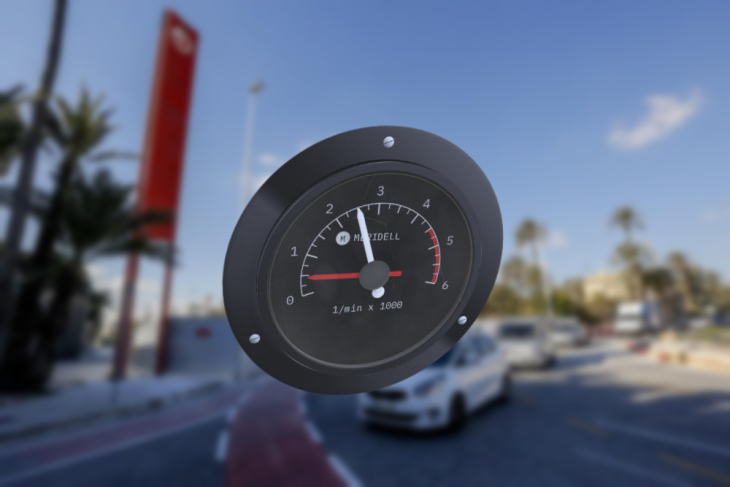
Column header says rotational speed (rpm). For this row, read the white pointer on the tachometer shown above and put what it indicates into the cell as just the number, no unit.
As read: 2500
